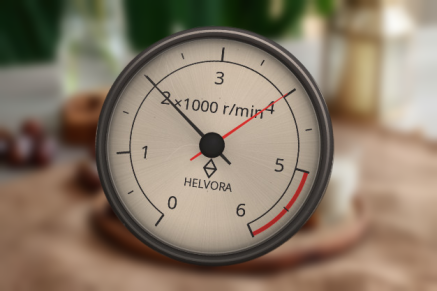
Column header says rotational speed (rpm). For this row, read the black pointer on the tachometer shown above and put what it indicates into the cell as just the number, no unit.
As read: 2000
